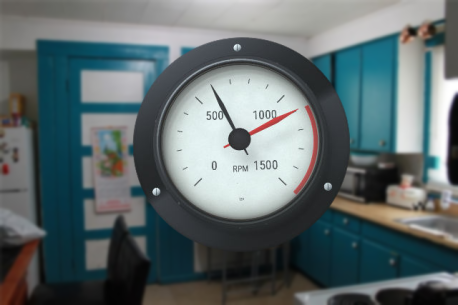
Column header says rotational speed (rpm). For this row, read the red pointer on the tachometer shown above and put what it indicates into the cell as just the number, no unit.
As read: 1100
